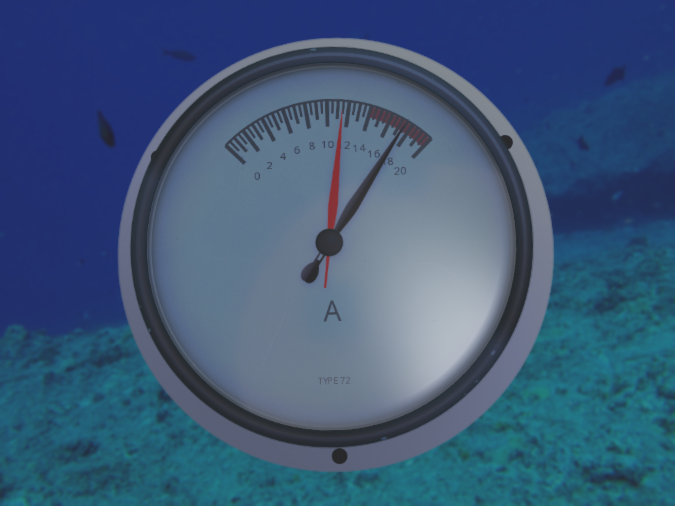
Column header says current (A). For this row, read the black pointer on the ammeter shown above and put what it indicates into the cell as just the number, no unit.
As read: 17.5
